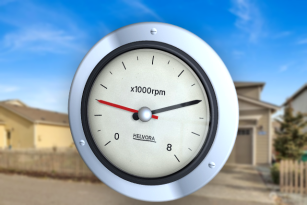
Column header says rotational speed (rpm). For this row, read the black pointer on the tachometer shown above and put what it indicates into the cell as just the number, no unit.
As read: 6000
